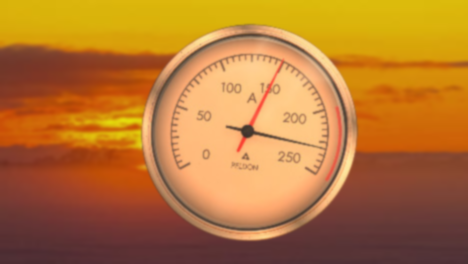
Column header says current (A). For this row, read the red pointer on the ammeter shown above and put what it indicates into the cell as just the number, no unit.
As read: 150
